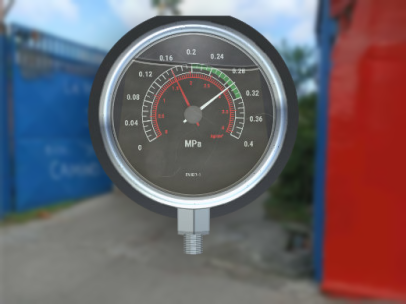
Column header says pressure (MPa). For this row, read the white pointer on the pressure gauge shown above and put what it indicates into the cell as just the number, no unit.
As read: 0.29
